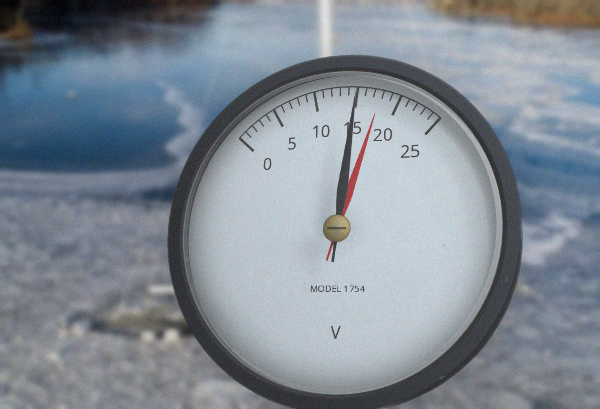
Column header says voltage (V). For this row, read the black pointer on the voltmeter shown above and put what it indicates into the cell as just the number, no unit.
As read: 15
